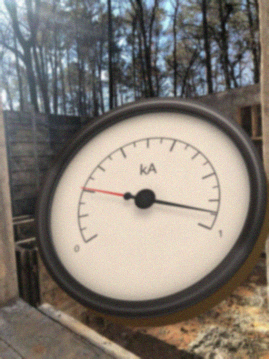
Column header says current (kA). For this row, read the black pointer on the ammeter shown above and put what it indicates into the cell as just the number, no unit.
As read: 0.95
